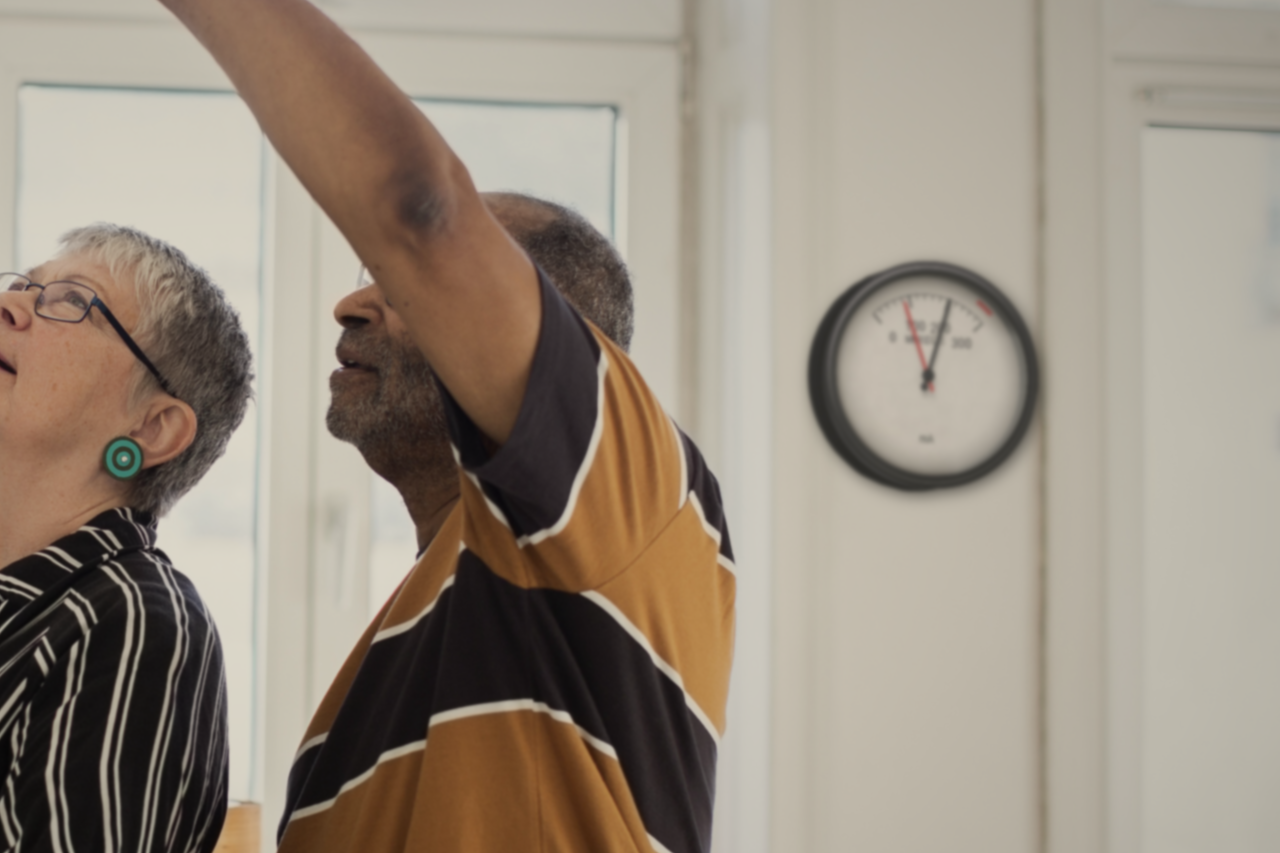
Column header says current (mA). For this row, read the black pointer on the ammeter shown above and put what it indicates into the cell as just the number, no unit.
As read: 200
